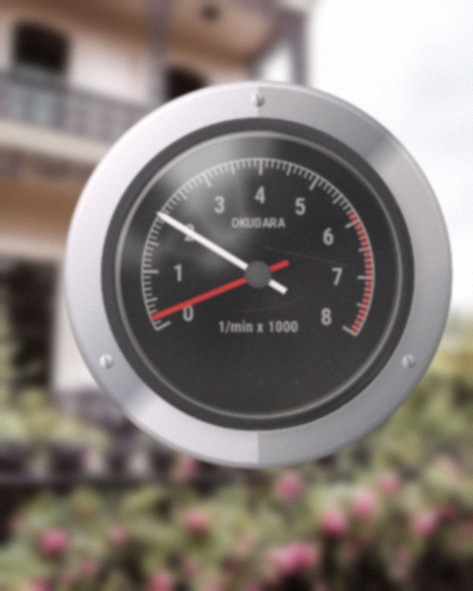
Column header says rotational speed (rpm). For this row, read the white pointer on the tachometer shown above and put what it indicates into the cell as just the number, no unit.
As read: 2000
